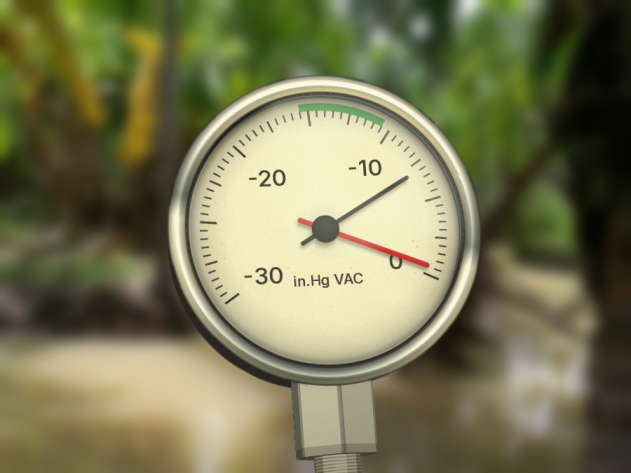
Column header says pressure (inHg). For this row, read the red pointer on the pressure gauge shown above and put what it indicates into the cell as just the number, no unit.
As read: -0.5
